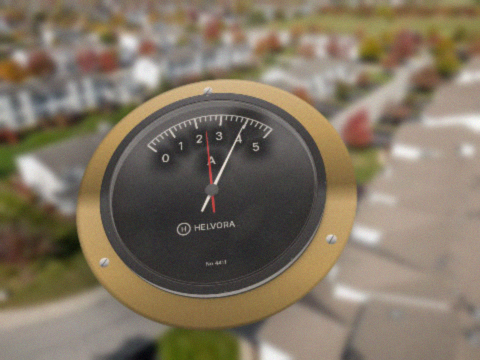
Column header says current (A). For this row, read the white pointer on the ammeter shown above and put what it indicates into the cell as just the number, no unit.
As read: 4
